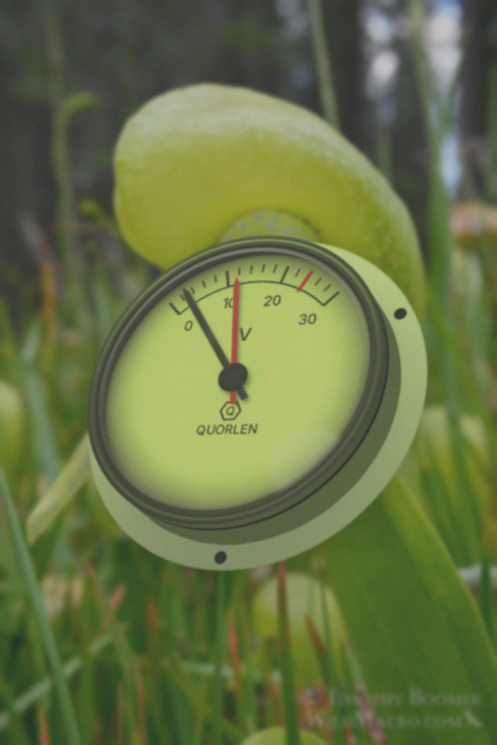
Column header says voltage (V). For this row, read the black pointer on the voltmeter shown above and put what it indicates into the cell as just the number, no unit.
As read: 3
